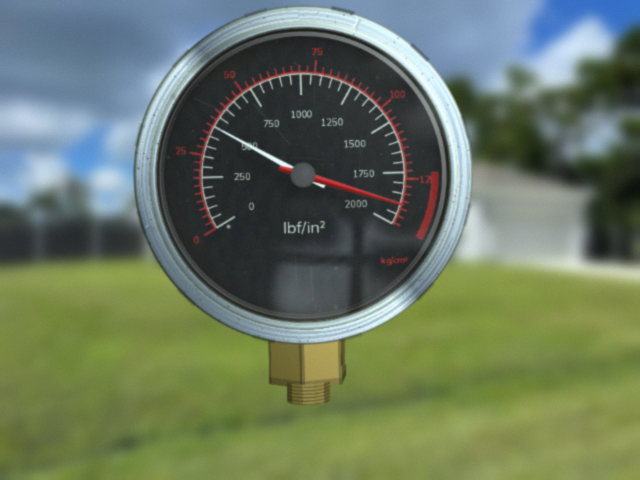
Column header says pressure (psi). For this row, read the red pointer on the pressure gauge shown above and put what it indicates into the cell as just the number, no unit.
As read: 1900
